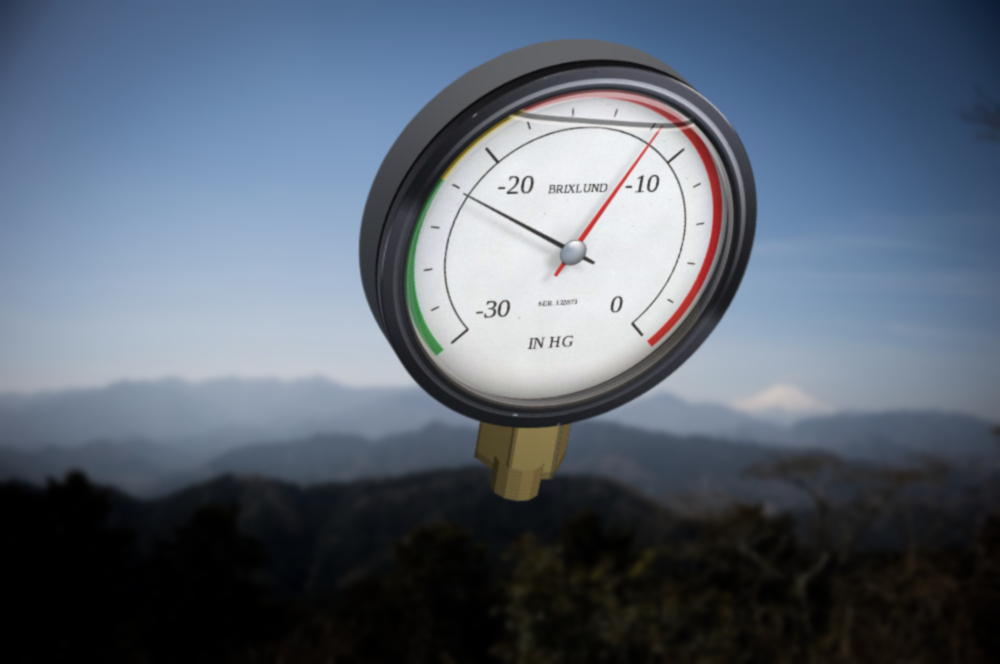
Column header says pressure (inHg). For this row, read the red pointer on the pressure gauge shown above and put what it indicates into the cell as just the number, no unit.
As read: -12
